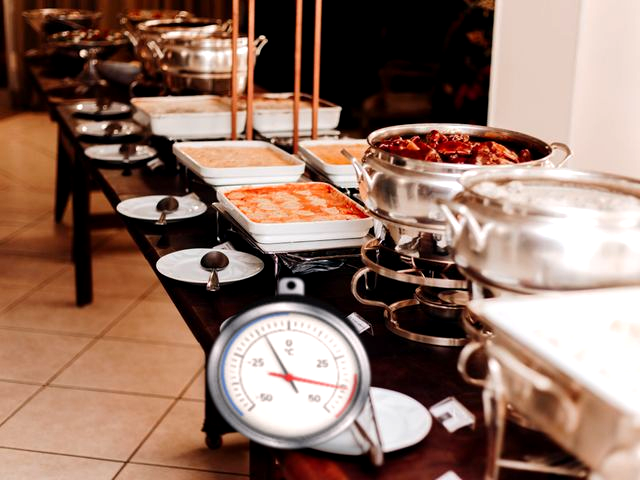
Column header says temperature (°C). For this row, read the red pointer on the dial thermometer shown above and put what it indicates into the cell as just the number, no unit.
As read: 37.5
